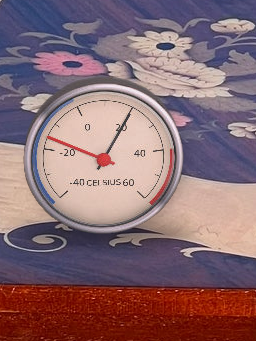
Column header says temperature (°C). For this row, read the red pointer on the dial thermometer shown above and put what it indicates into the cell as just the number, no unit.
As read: -15
